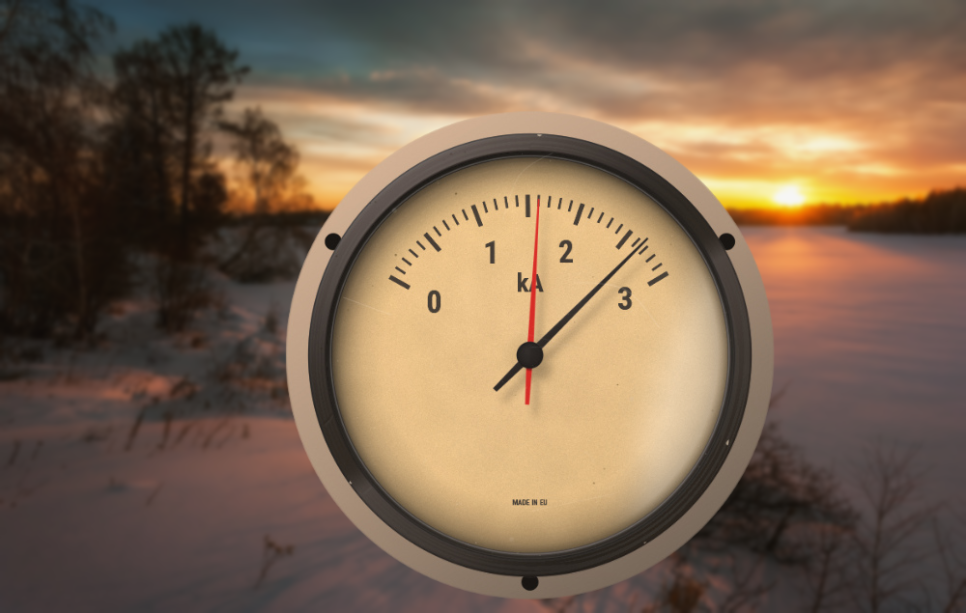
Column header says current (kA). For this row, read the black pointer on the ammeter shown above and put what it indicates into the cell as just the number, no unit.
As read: 2.65
